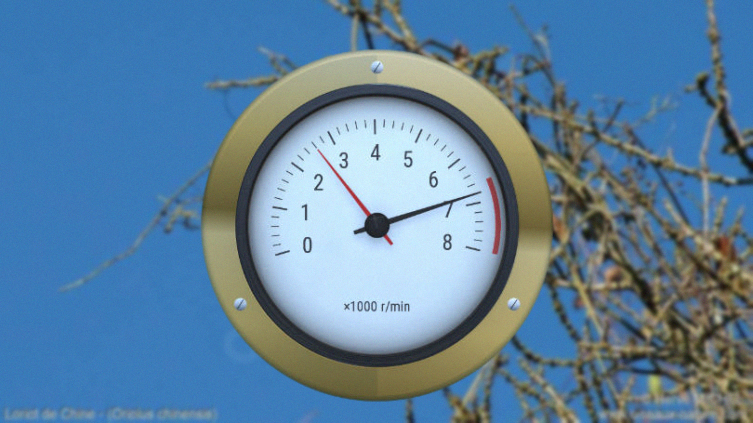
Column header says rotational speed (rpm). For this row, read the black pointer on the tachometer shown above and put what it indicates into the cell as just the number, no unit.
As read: 6800
